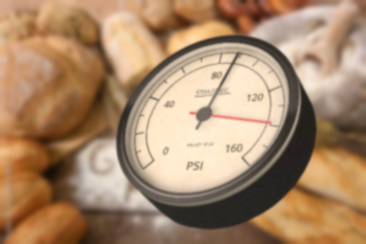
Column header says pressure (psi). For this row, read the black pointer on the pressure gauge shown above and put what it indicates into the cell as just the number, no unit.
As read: 90
